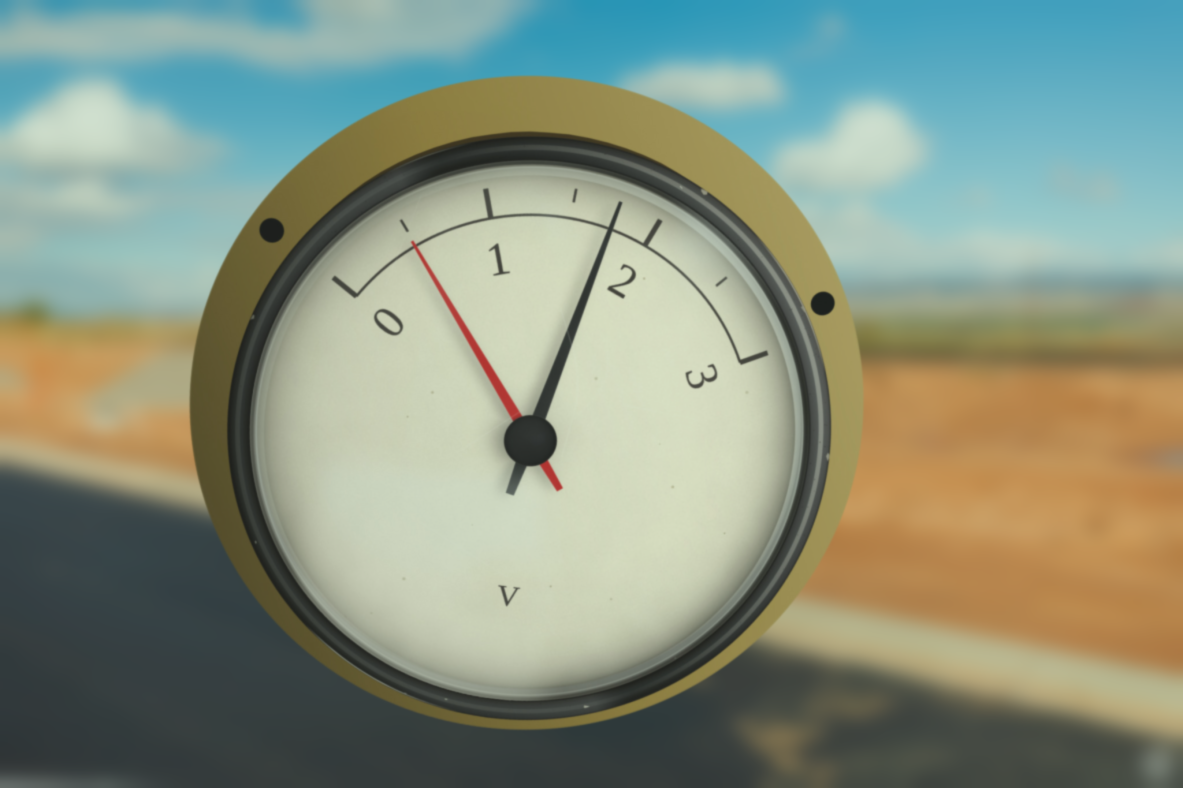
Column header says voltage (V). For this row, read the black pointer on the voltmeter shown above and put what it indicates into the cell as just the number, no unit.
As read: 1.75
